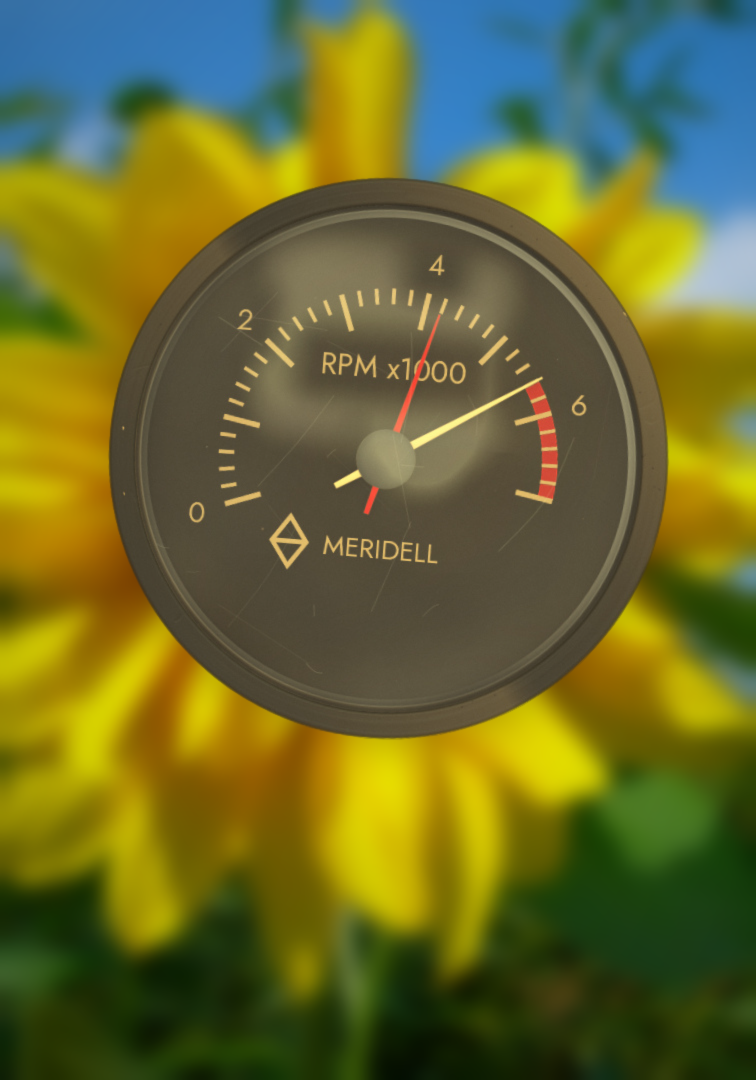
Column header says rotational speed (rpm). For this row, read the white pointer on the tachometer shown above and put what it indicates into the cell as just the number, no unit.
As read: 5600
